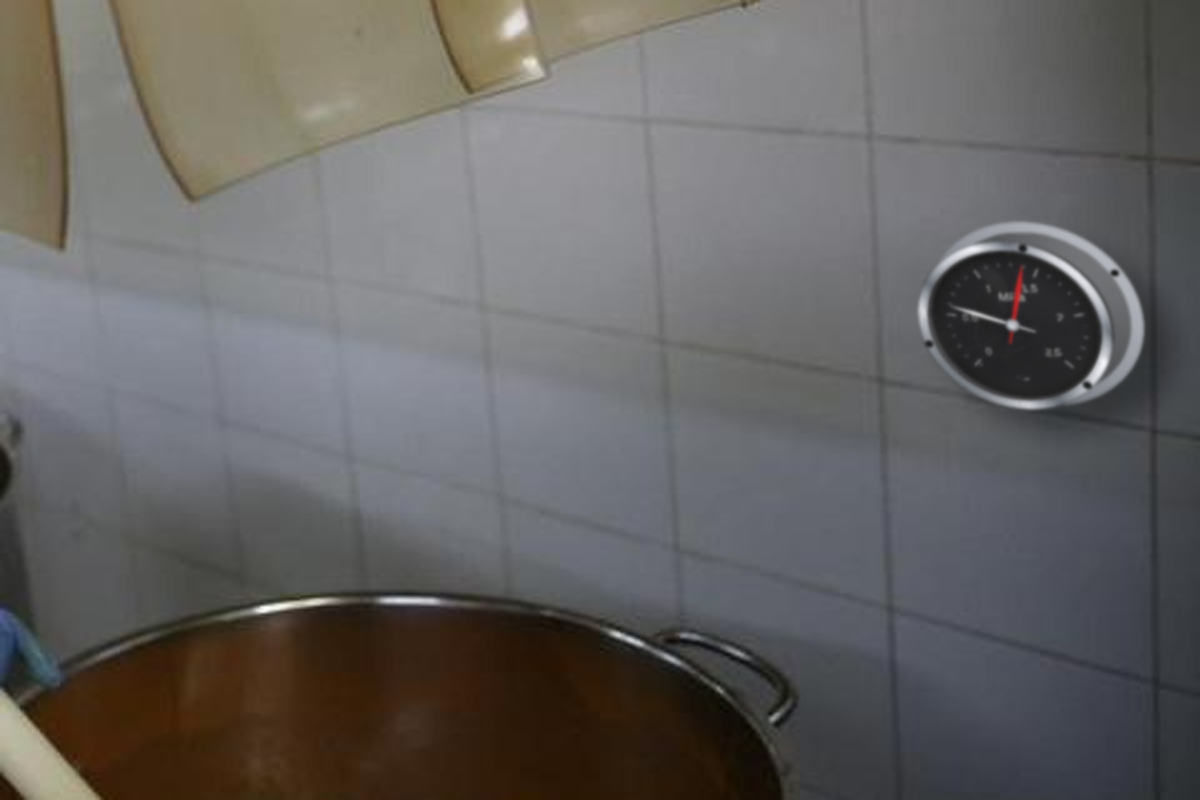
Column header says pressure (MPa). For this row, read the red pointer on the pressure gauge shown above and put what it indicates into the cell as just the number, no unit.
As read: 1.4
